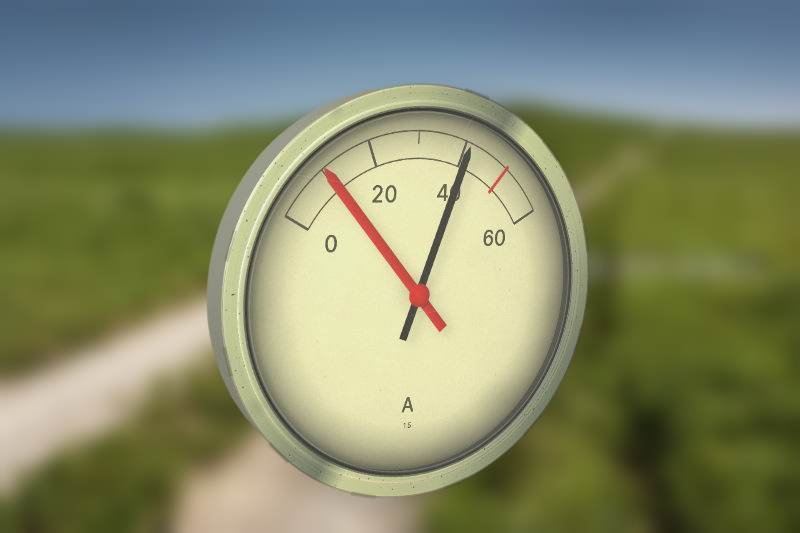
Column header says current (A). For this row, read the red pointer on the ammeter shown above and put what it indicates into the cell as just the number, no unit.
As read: 10
